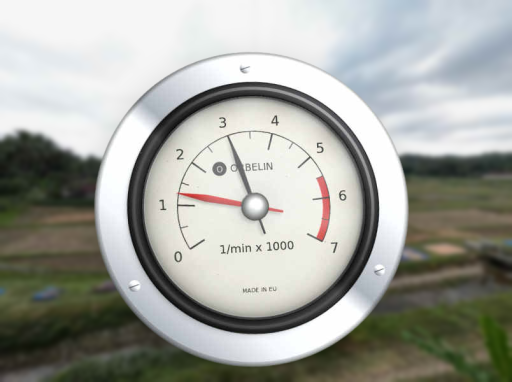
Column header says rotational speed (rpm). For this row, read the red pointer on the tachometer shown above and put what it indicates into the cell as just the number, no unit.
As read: 1250
